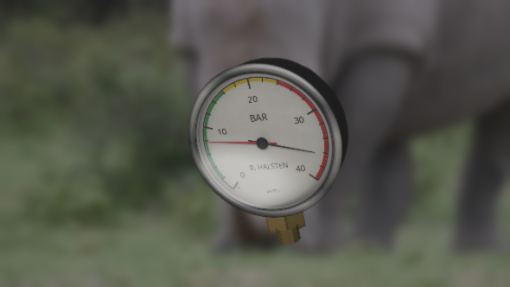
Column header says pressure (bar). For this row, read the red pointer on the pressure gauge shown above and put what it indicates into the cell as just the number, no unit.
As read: 8
